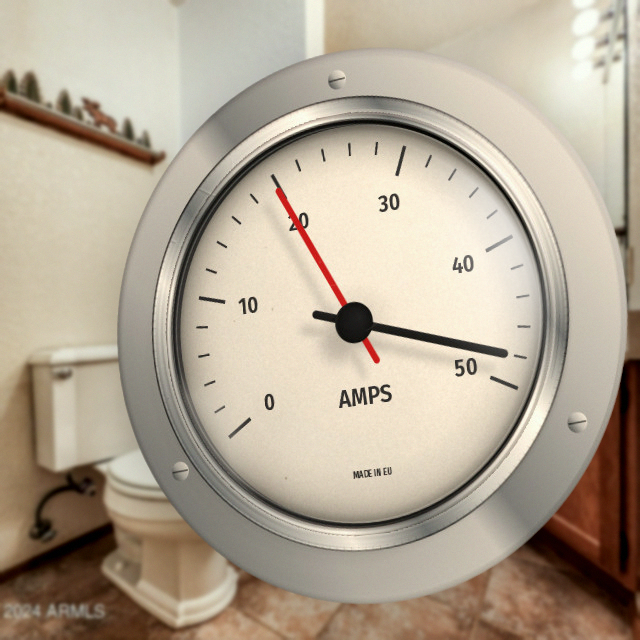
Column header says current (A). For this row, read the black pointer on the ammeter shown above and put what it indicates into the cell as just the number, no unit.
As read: 48
